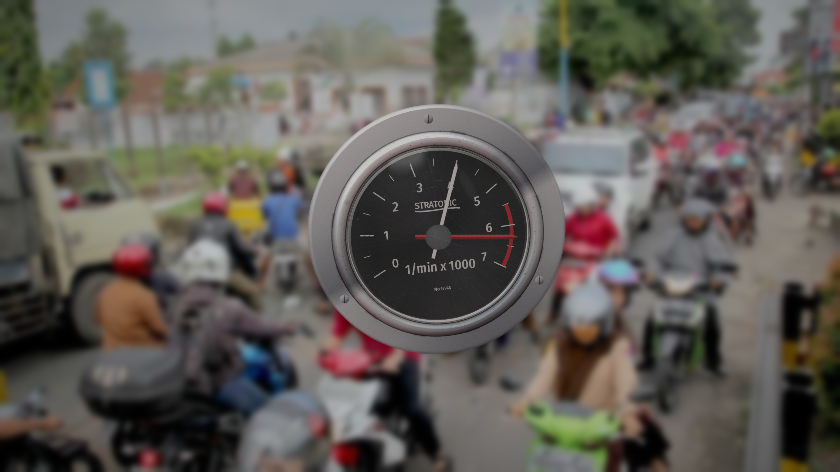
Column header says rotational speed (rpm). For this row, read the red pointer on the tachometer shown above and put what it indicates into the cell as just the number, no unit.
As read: 6250
